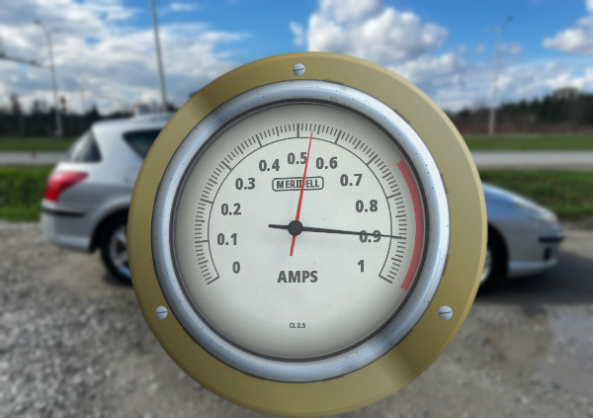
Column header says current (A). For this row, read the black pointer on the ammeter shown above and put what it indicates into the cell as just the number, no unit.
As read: 0.9
